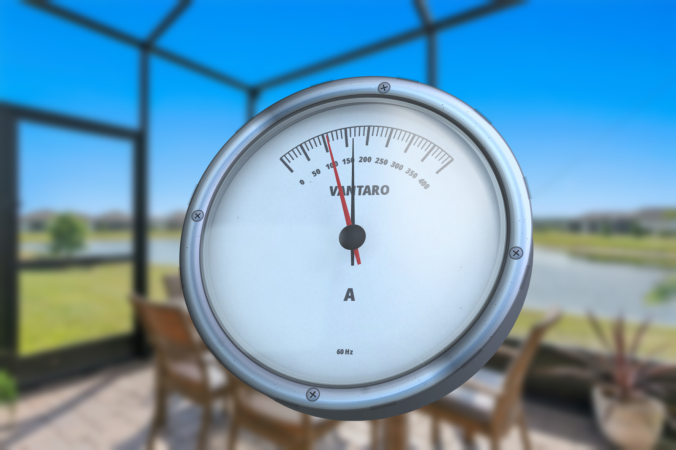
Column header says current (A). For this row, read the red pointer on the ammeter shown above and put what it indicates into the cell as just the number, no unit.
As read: 110
